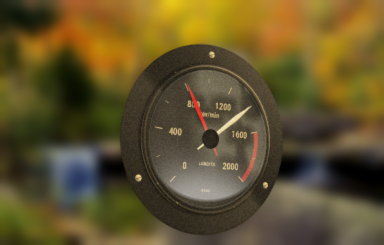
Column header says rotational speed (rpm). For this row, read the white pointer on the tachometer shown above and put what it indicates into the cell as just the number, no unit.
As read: 1400
